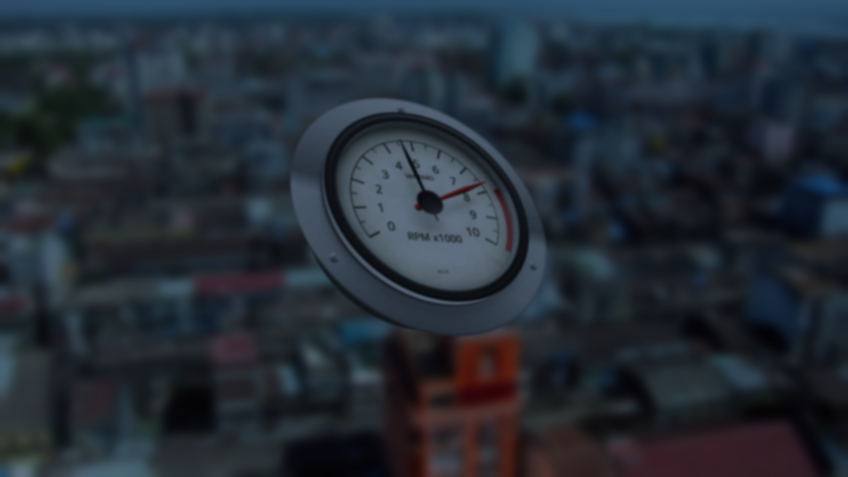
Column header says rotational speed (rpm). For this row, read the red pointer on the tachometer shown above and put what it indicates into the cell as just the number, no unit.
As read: 7750
